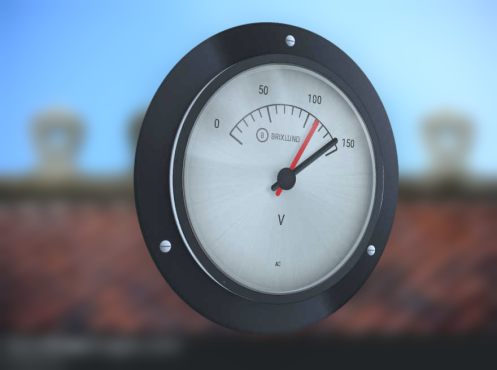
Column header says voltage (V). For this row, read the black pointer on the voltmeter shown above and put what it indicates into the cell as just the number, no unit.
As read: 140
